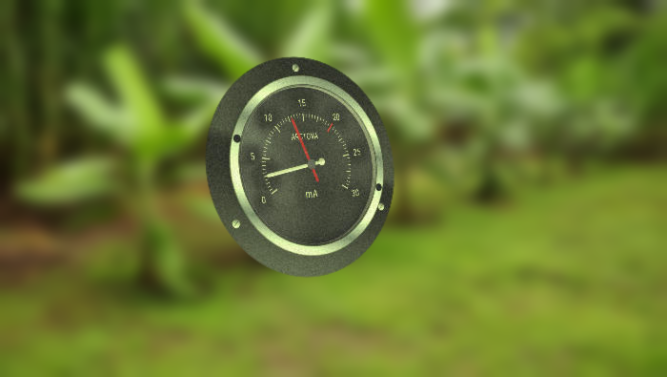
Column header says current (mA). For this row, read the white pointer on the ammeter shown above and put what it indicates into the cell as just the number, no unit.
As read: 2.5
